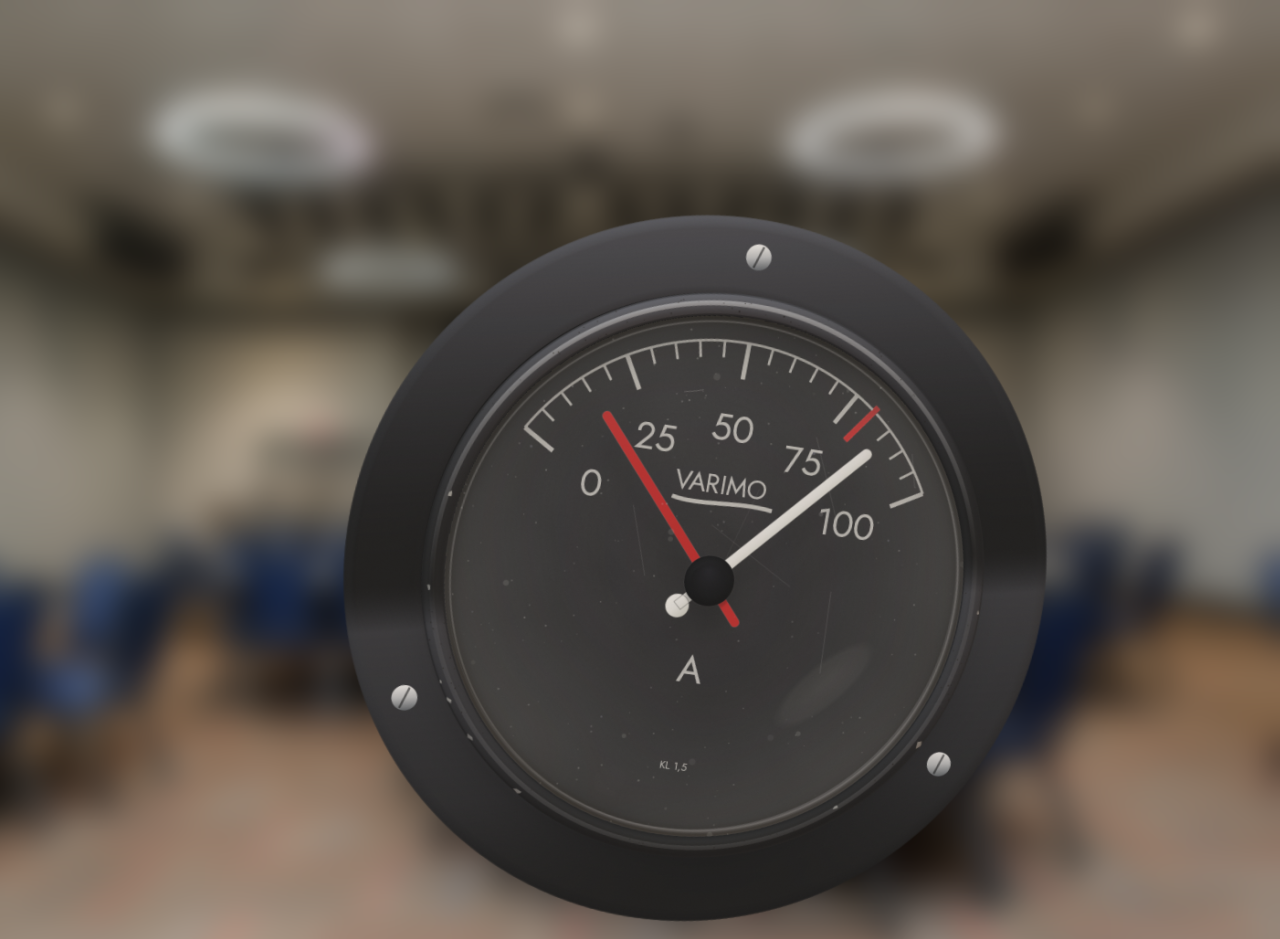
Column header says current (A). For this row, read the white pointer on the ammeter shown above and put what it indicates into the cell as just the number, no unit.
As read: 85
